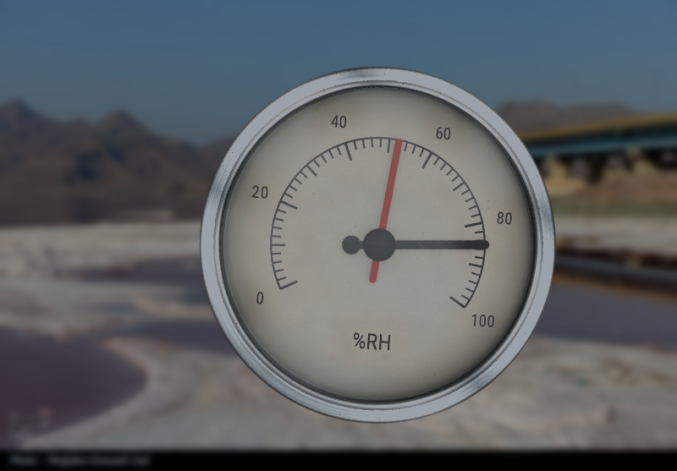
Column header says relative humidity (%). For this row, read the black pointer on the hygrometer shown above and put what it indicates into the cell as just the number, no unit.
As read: 85
